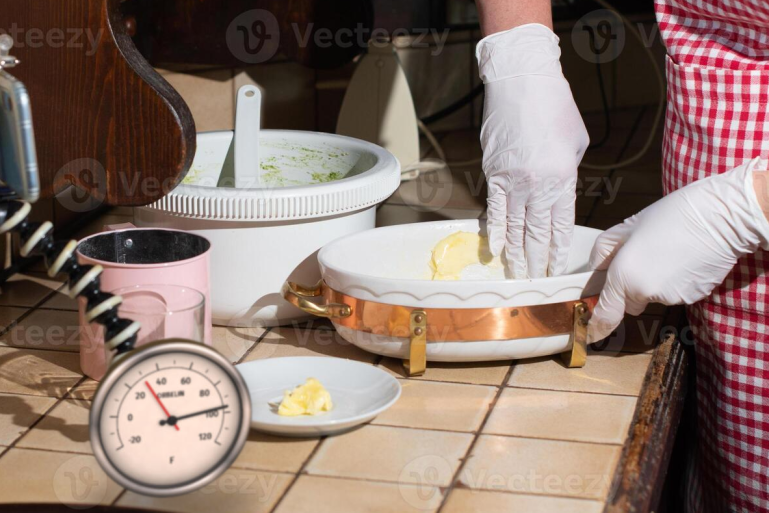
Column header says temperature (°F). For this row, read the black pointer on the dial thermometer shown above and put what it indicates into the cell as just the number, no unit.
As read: 95
